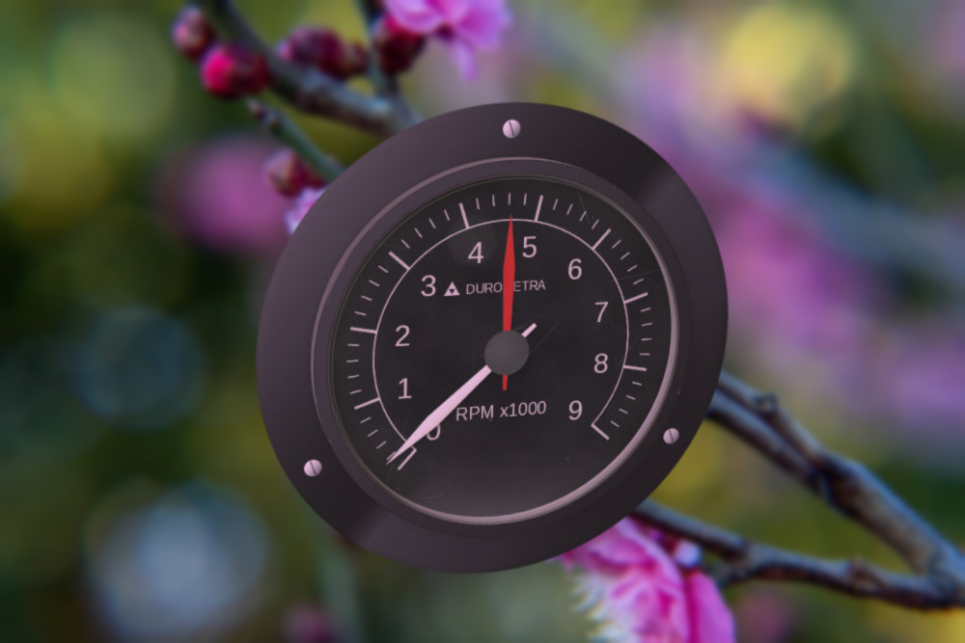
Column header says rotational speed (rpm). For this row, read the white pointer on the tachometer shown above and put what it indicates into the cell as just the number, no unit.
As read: 200
